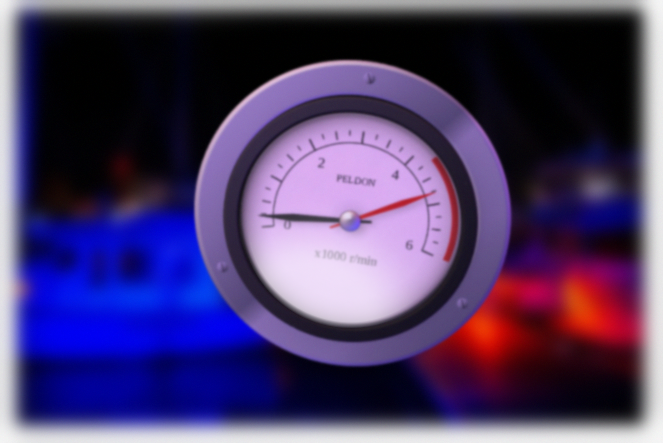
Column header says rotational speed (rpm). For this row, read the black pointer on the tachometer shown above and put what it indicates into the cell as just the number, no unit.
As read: 250
